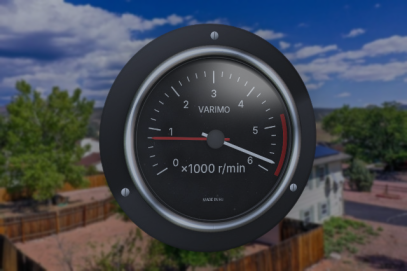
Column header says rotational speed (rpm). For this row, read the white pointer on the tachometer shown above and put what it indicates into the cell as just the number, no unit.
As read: 5800
